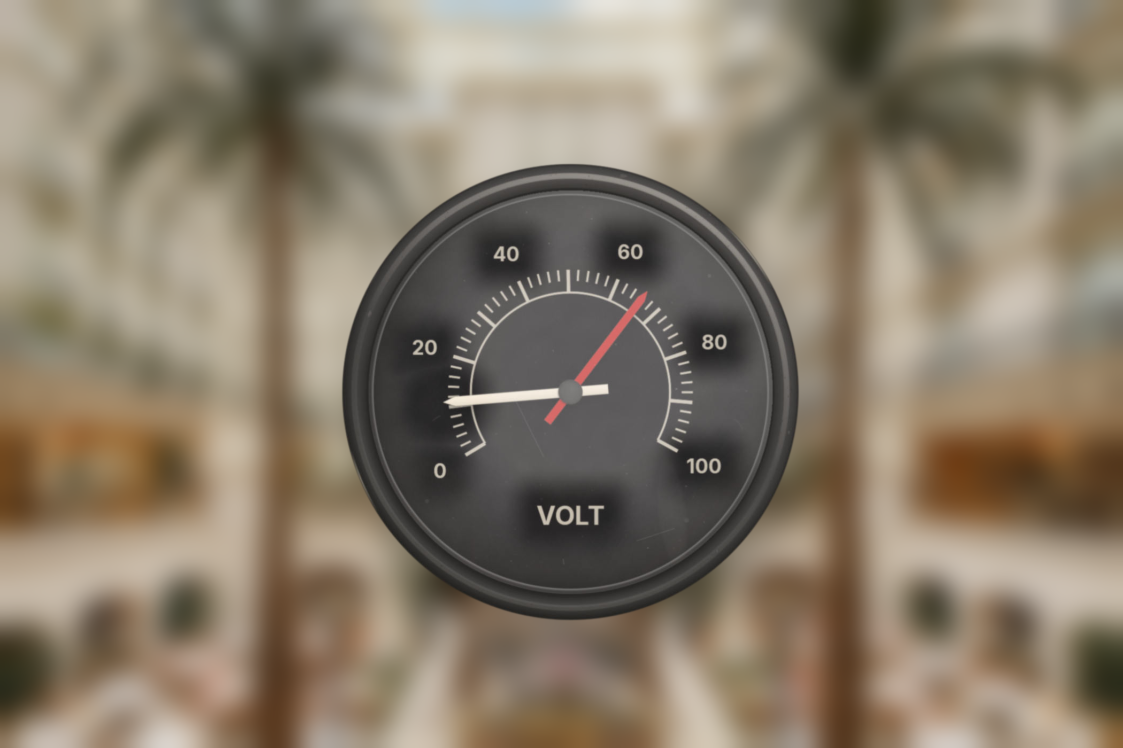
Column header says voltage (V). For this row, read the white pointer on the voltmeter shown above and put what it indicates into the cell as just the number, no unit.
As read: 11
